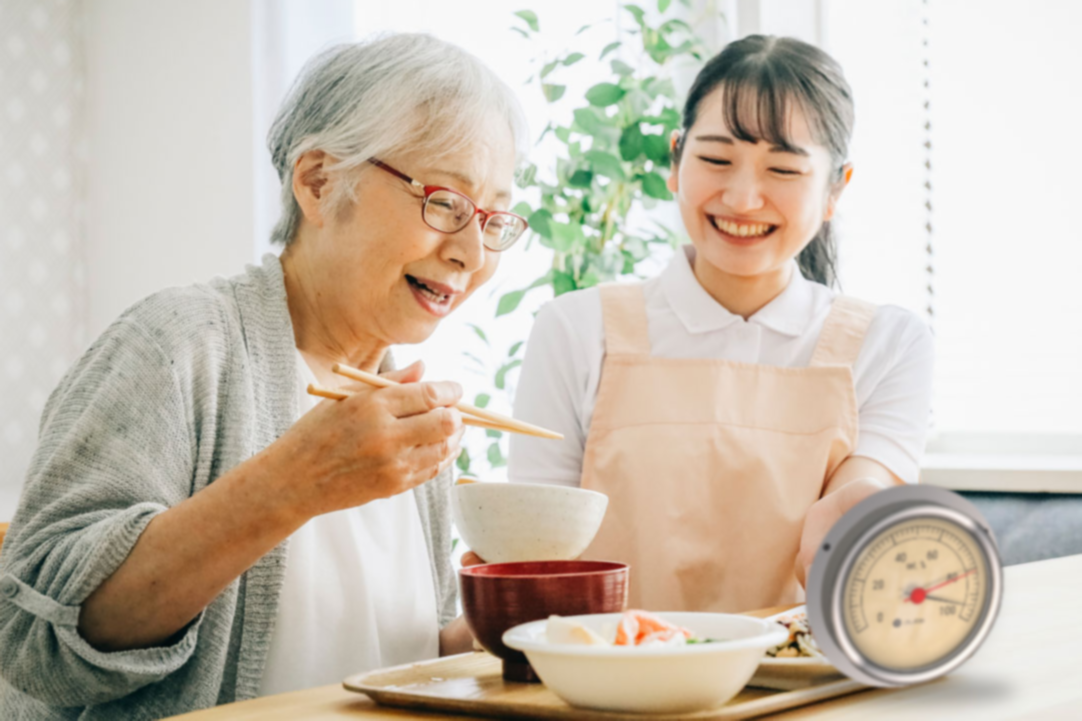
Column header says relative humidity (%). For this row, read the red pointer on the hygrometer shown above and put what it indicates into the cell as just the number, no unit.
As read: 80
